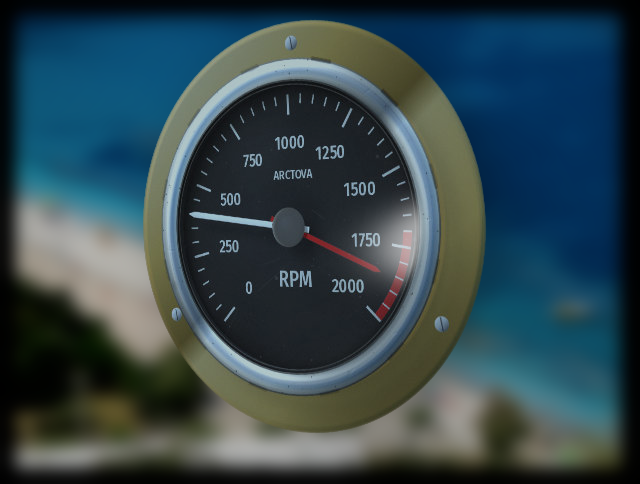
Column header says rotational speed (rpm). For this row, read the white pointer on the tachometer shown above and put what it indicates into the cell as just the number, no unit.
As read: 400
